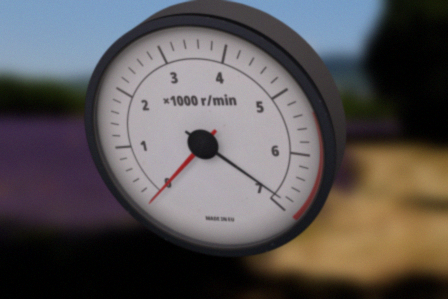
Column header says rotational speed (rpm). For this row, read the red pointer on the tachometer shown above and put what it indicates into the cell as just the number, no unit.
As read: 0
